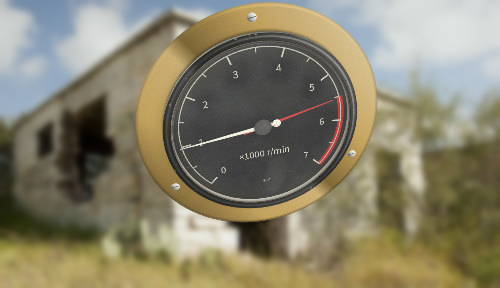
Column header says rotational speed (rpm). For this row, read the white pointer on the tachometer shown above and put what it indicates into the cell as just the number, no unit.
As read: 1000
